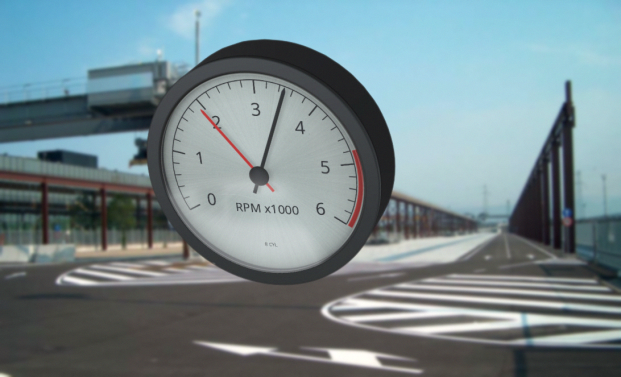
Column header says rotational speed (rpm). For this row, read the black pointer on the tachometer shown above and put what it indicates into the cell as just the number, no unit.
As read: 3500
